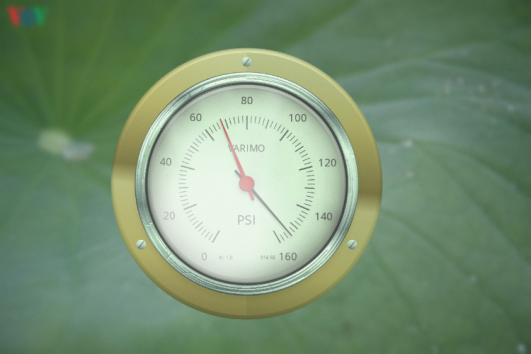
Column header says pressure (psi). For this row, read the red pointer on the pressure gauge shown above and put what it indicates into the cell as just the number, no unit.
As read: 68
